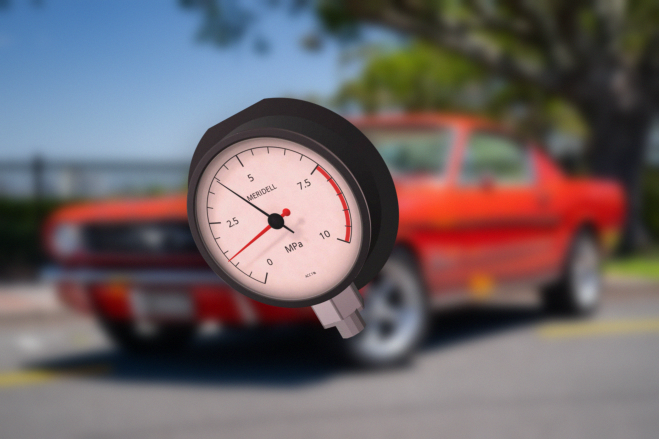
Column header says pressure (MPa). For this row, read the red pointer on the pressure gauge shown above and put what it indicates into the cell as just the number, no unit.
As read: 1.25
